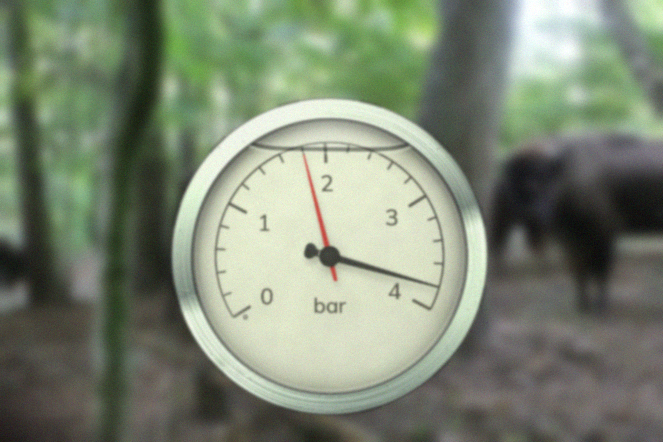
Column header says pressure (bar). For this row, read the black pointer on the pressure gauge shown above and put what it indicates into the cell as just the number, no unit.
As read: 3.8
